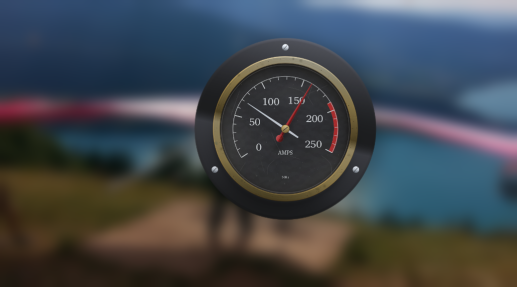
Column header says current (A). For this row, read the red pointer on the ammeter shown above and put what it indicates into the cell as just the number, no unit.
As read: 160
